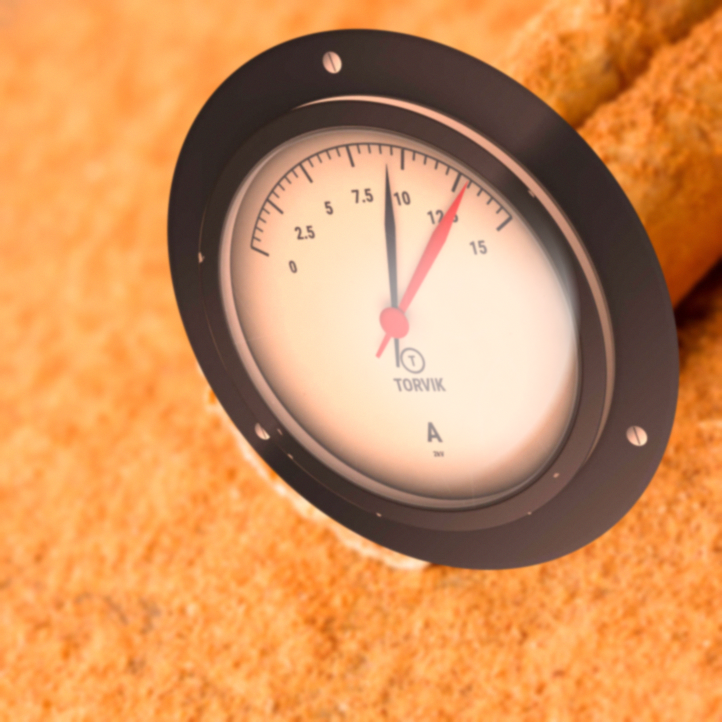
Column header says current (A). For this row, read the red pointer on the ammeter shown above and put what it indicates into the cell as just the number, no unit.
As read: 13
